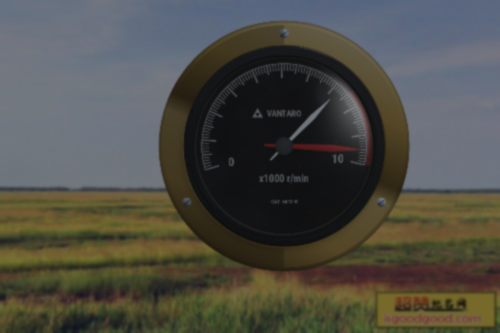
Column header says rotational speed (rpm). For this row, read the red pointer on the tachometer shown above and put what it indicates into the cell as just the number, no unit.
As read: 9500
